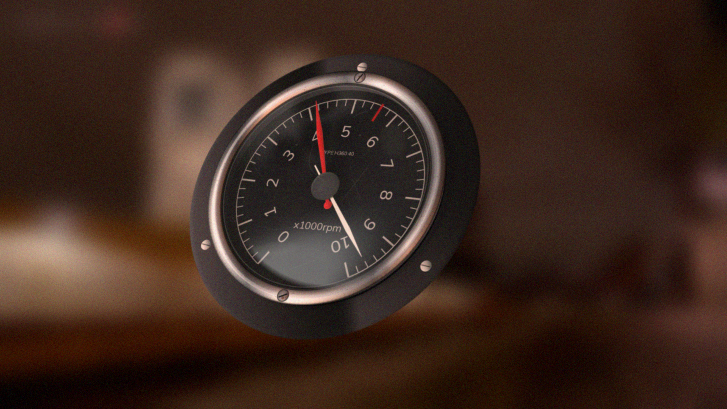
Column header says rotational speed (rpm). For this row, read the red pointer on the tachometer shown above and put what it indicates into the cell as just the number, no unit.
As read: 4200
